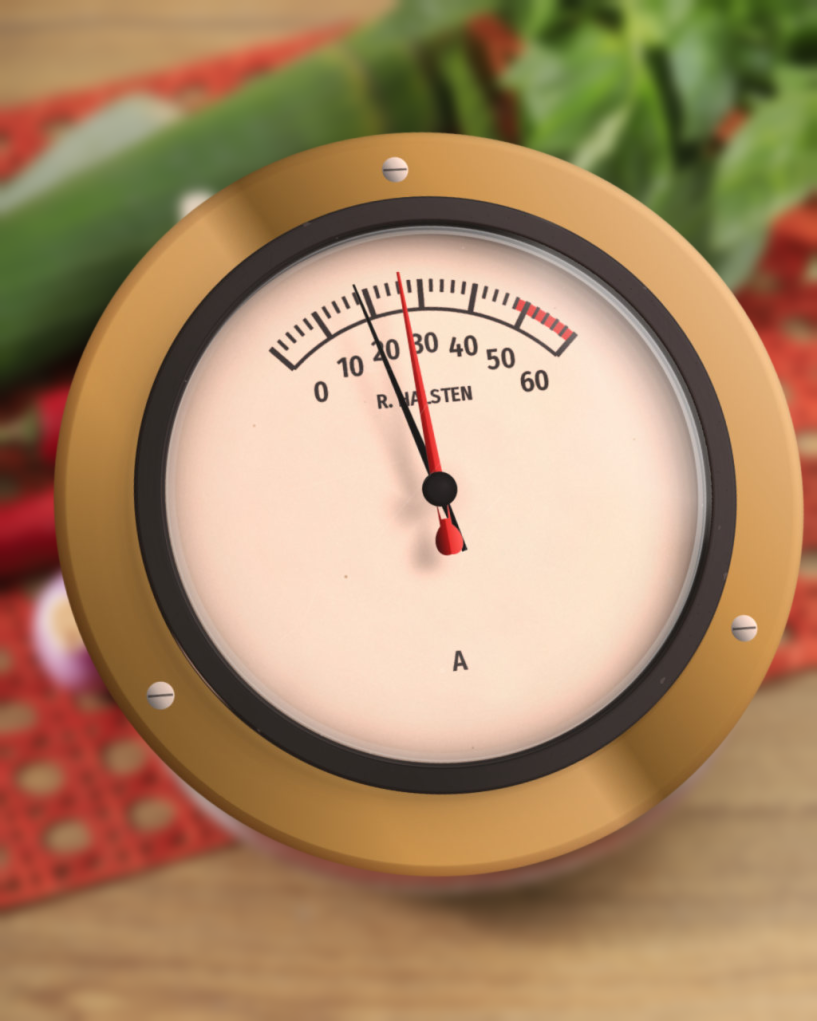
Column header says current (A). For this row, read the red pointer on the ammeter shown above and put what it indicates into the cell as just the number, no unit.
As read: 26
